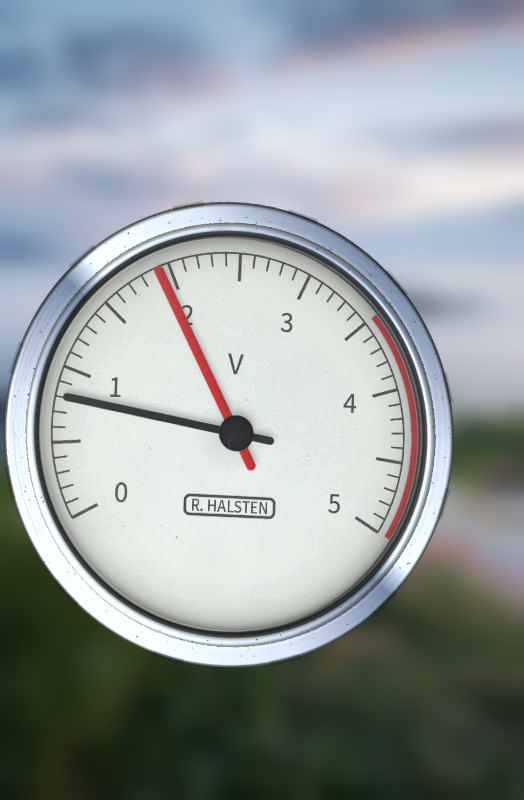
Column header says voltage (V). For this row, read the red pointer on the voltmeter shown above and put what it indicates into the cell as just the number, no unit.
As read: 1.9
